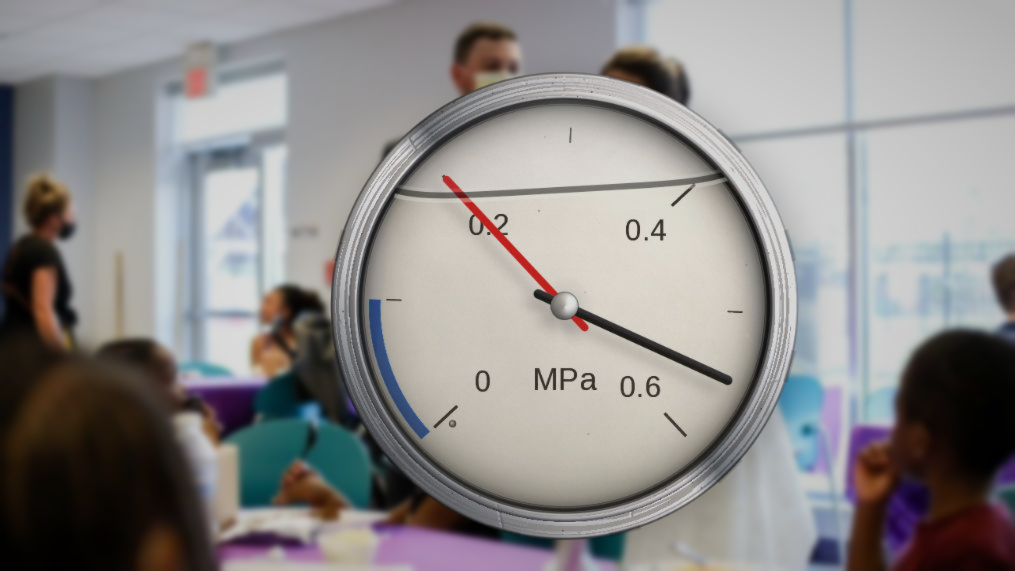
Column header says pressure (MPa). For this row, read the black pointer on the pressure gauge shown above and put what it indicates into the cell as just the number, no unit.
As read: 0.55
